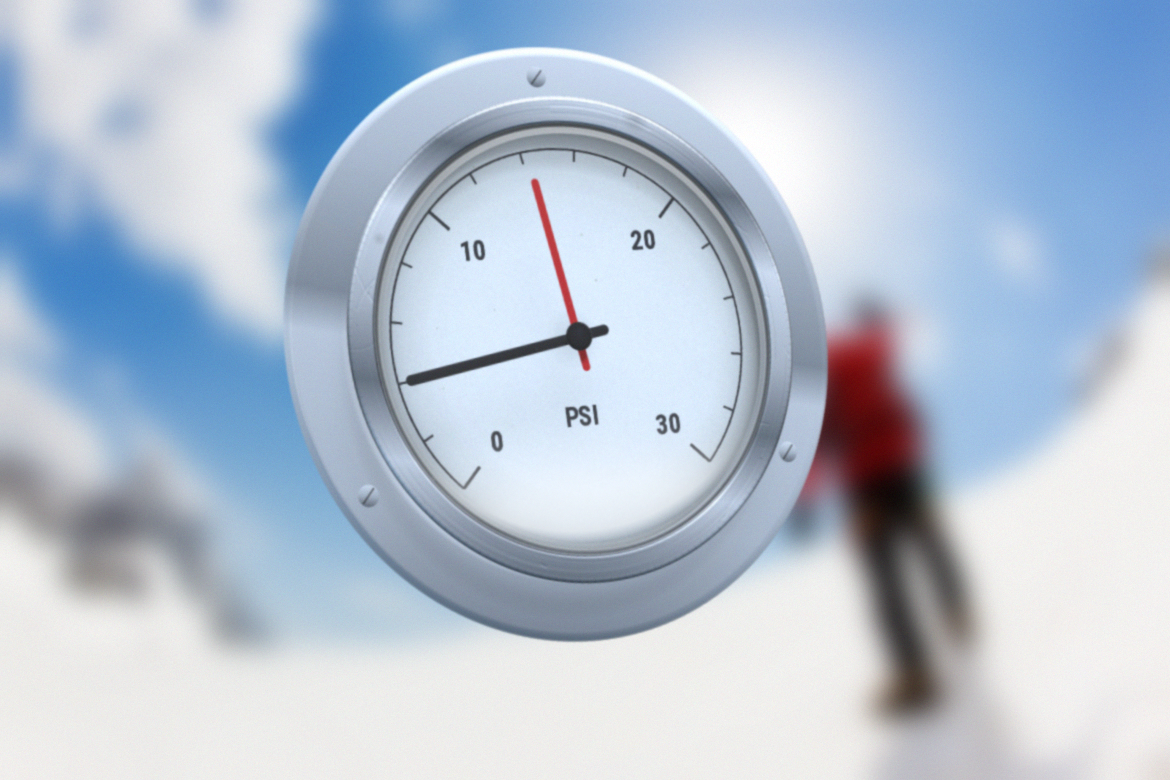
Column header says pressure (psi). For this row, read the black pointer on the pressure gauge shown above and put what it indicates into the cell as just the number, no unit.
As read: 4
